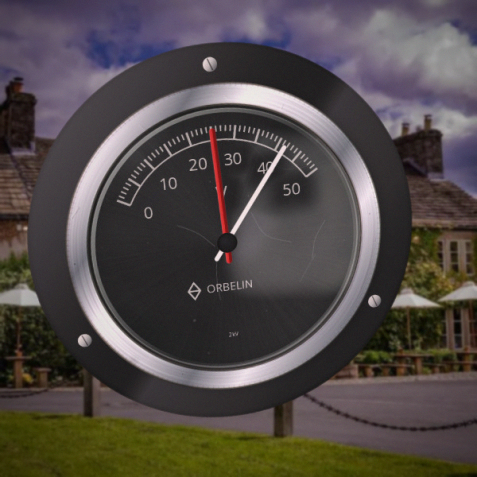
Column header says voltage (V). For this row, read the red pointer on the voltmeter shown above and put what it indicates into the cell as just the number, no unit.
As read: 25
